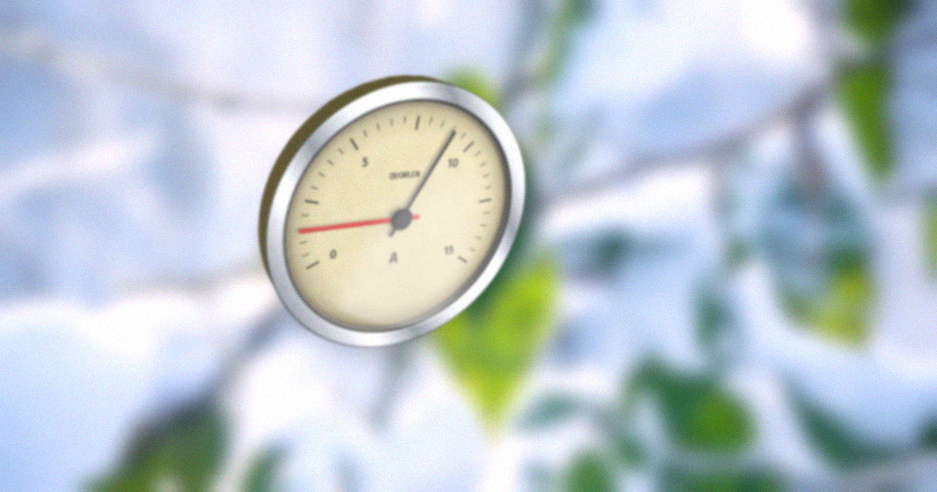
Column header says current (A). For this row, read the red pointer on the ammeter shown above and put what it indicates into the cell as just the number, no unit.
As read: 1.5
